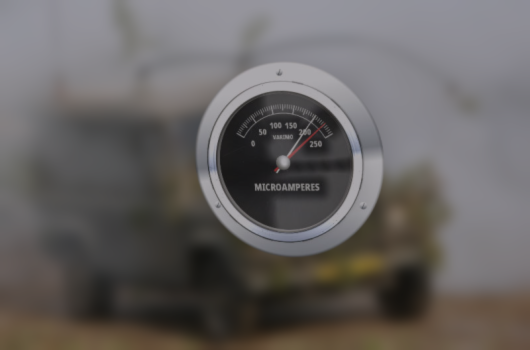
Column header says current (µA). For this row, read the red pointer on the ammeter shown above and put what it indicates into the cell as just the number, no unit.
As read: 225
